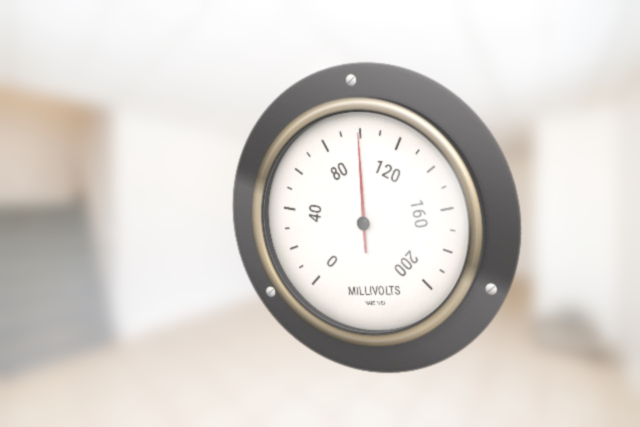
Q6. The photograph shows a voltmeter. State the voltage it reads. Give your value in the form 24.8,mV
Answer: 100,mV
